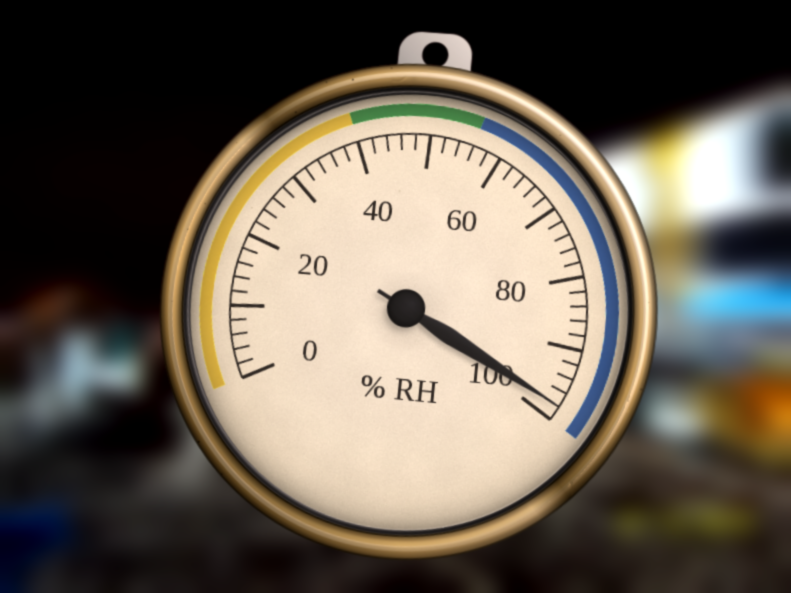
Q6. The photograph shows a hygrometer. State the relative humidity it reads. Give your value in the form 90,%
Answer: 98,%
